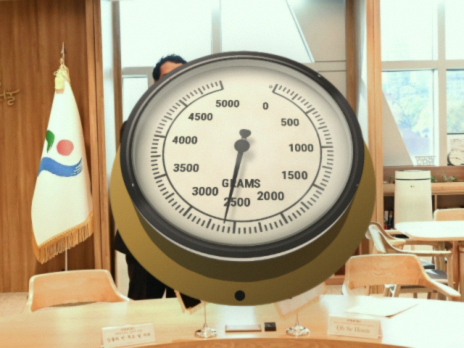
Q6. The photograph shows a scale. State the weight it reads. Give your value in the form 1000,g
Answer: 2600,g
